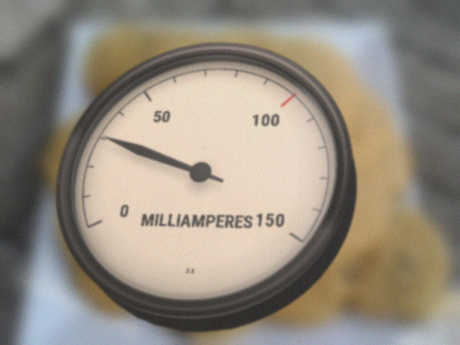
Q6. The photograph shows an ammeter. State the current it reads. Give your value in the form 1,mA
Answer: 30,mA
